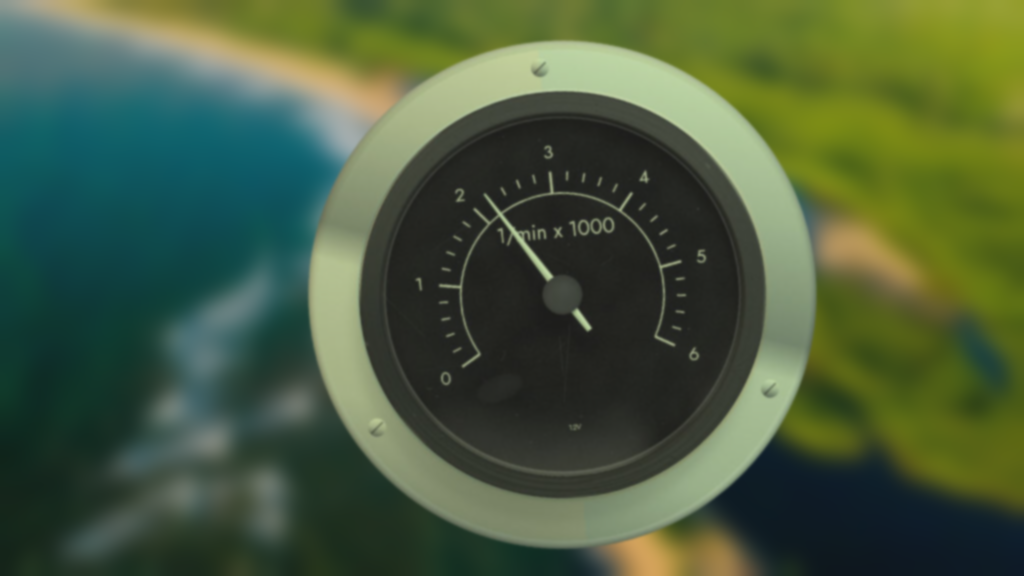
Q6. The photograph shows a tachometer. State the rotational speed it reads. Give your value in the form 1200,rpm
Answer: 2200,rpm
